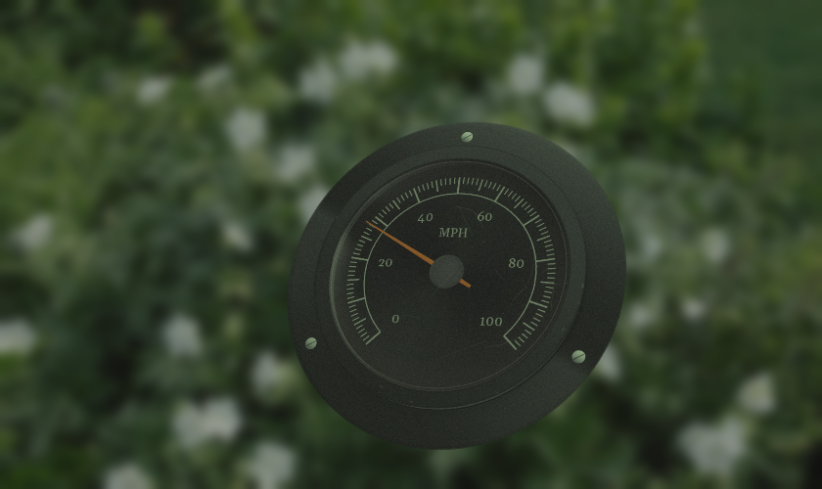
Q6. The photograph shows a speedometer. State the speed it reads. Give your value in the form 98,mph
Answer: 28,mph
